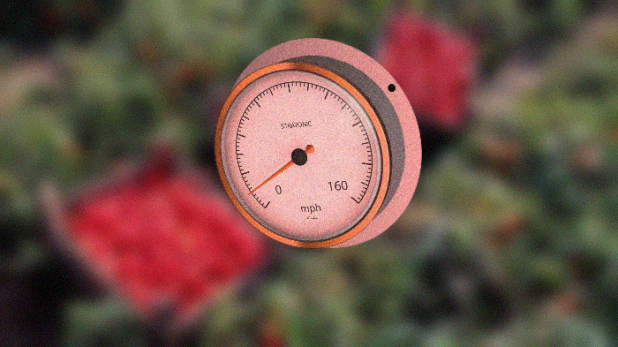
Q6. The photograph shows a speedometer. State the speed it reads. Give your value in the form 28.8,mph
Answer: 10,mph
